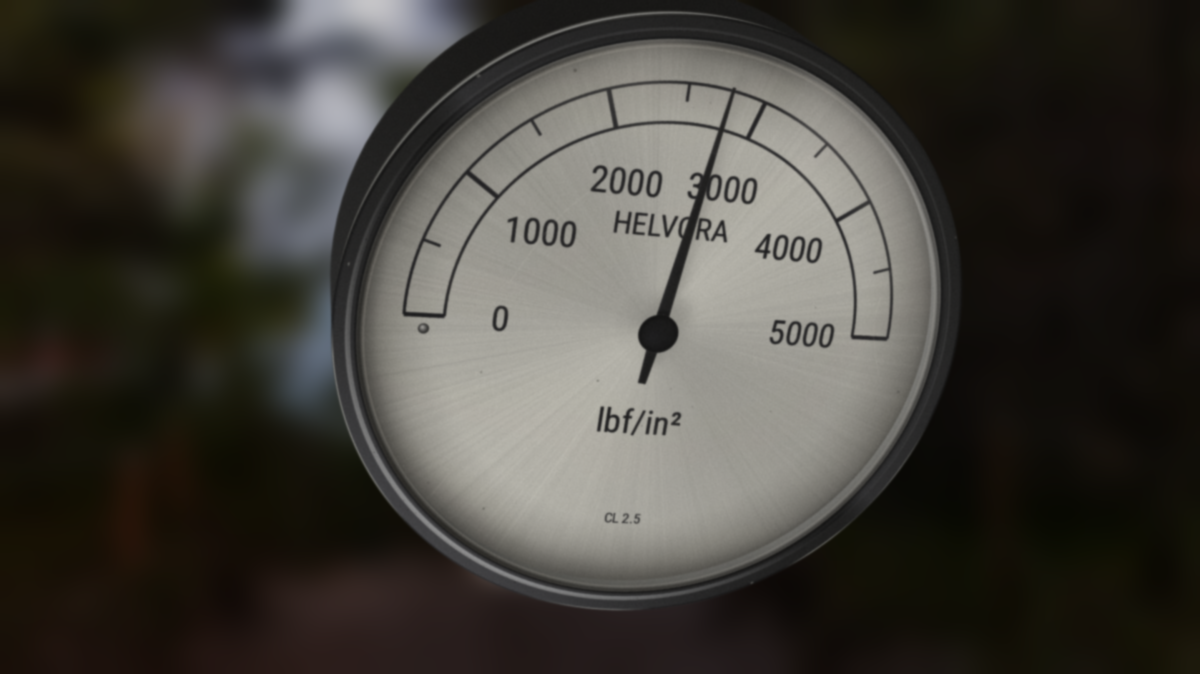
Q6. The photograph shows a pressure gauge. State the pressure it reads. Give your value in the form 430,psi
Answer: 2750,psi
